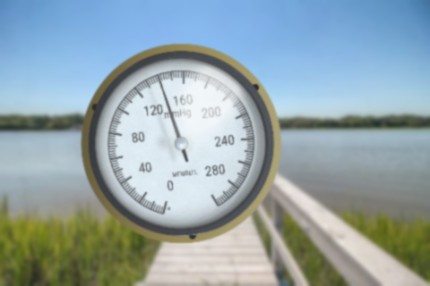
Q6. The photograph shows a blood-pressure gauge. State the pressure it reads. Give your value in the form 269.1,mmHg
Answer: 140,mmHg
